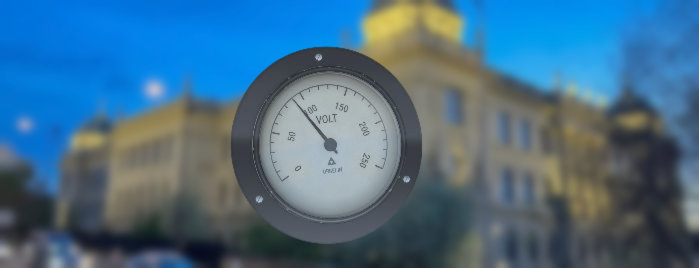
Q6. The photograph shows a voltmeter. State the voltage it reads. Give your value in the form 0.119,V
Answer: 90,V
